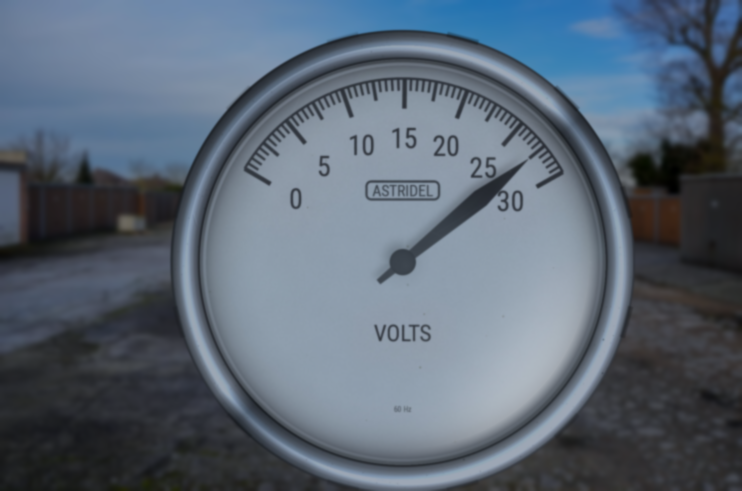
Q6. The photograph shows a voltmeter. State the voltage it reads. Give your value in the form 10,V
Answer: 27.5,V
